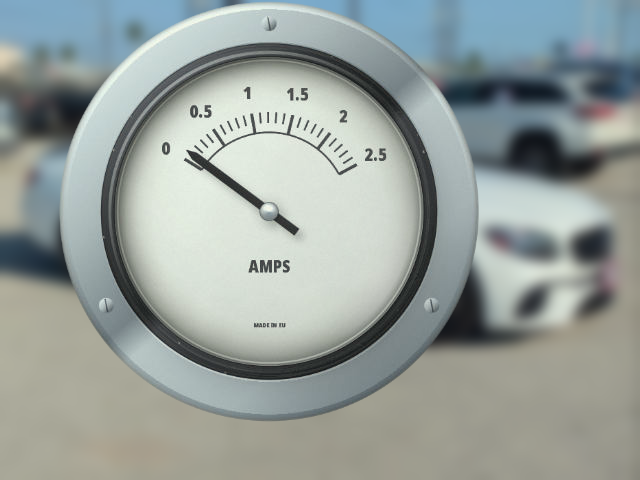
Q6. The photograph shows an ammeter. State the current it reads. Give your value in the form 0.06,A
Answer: 0.1,A
